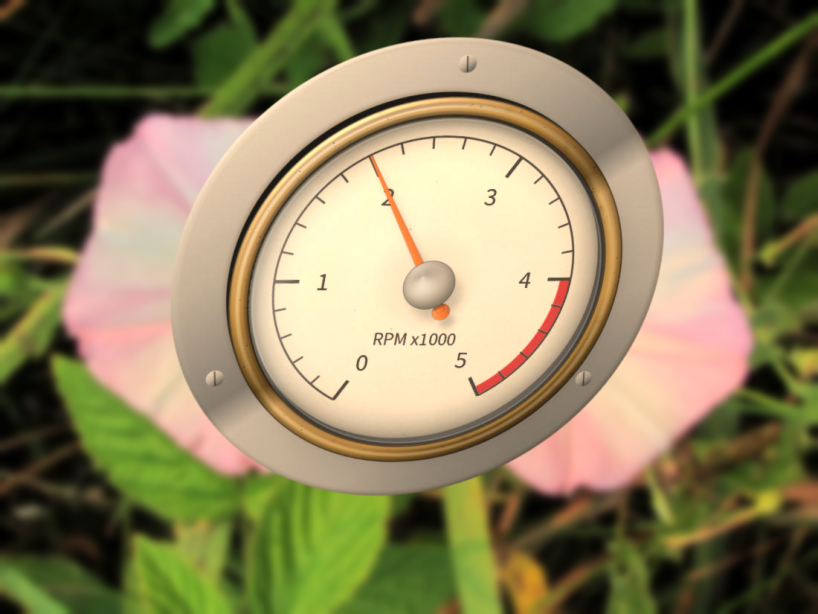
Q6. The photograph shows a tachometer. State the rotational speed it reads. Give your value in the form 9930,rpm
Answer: 2000,rpm
